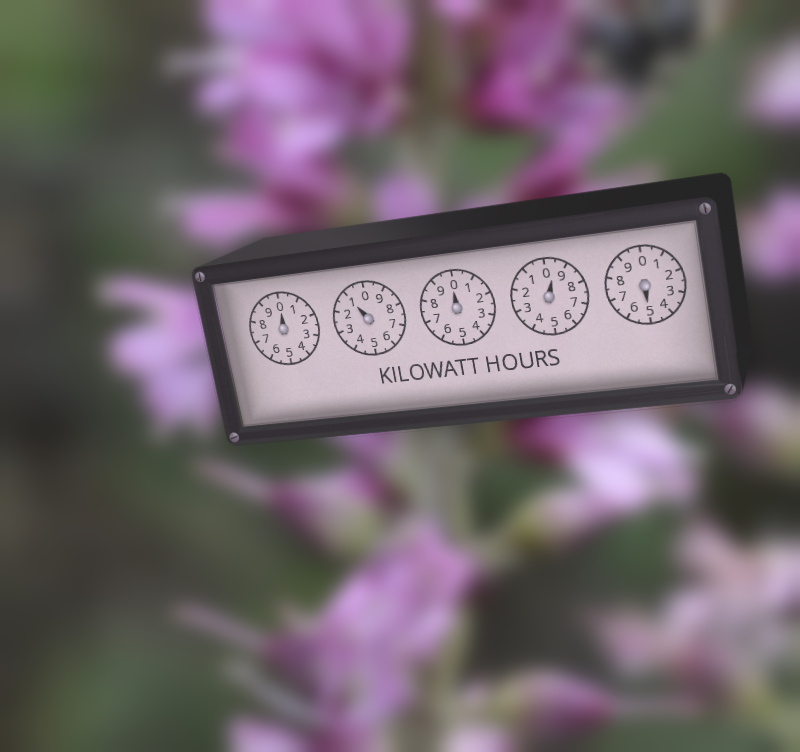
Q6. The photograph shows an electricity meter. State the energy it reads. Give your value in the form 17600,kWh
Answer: 995,kWh
